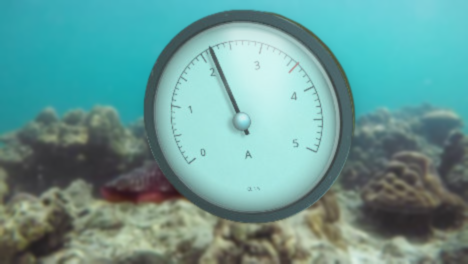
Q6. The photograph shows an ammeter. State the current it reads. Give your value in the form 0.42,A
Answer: 2.2,A
